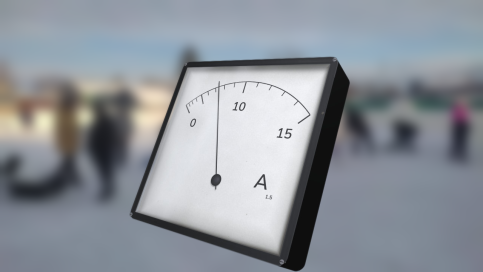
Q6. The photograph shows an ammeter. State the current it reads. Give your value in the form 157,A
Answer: 7.5,A
